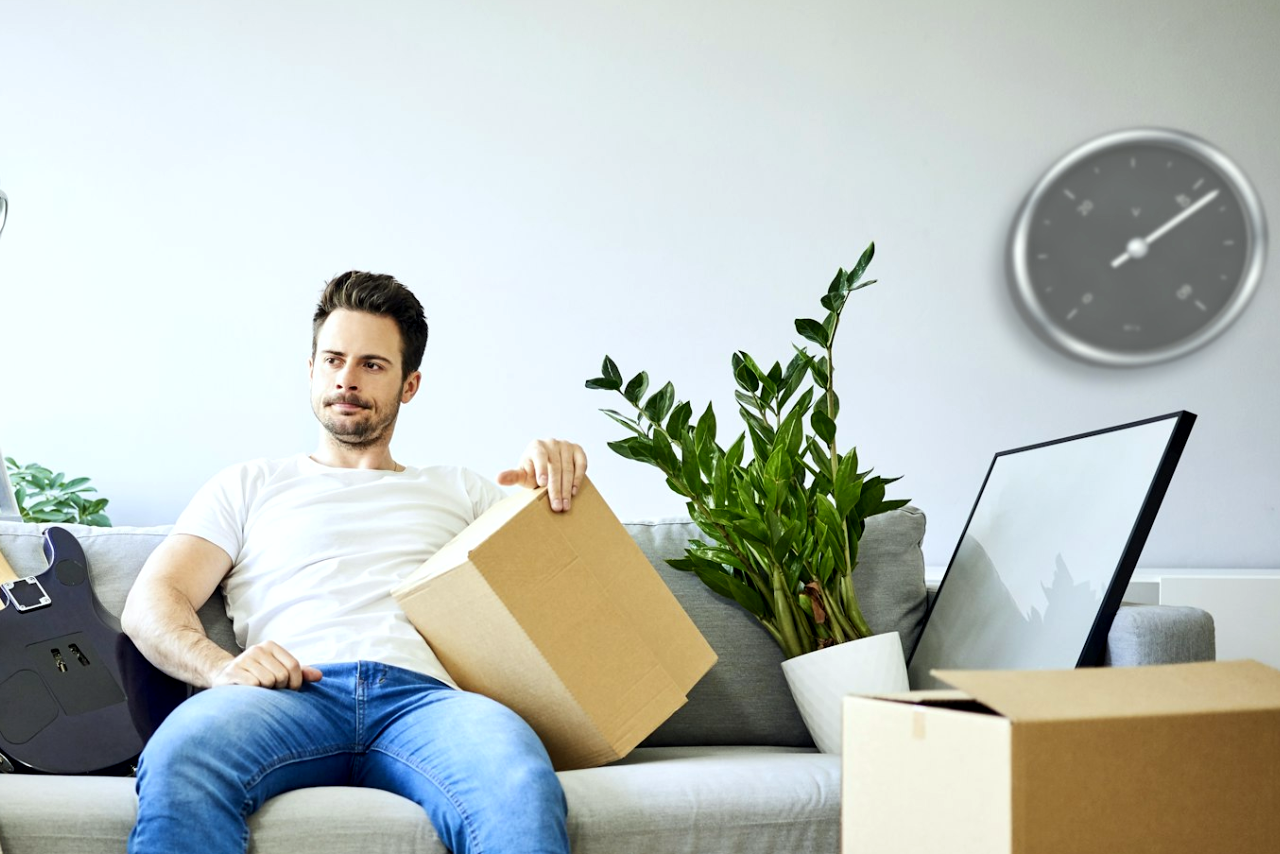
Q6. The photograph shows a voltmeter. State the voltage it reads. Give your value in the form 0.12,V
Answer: 42.5,V
